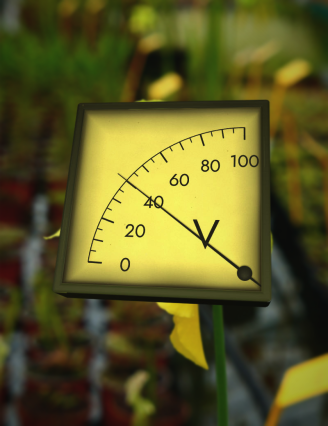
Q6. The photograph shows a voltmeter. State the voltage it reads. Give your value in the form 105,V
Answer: 40,V
